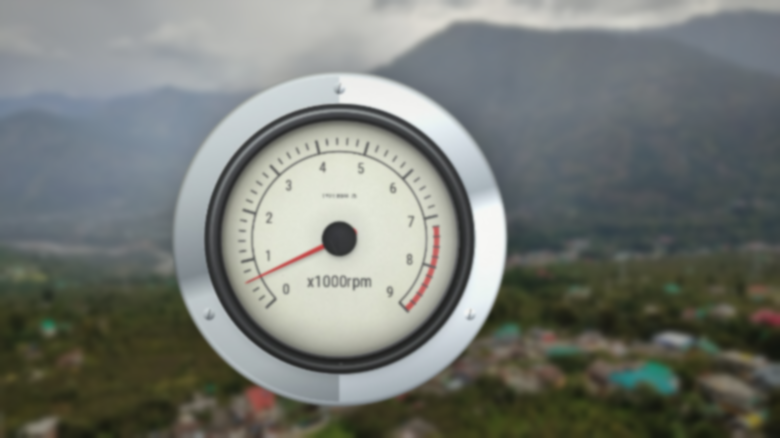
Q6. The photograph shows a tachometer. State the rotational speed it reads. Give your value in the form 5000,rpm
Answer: 600,rpm
